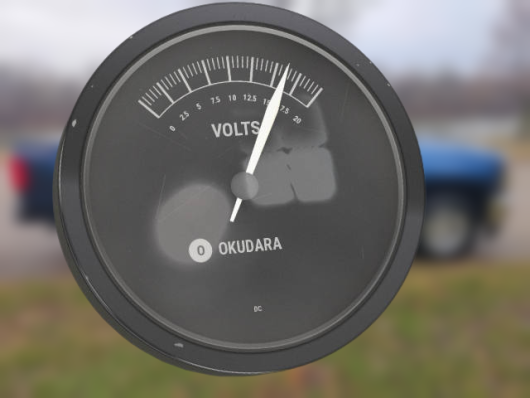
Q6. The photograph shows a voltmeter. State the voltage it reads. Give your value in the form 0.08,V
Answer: 16,V
